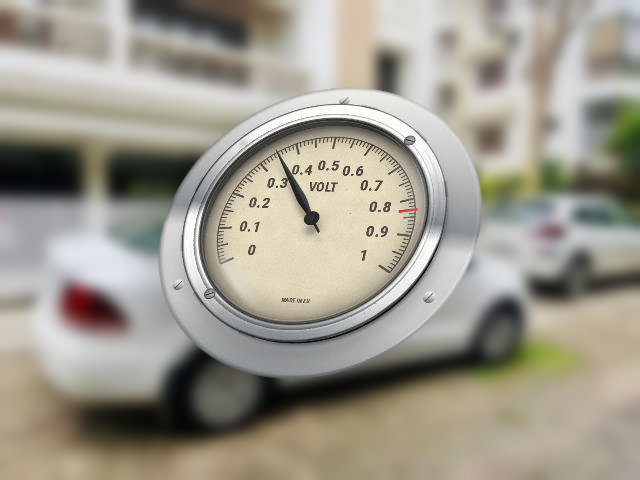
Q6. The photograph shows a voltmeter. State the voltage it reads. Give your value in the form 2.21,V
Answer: 0.35,V
